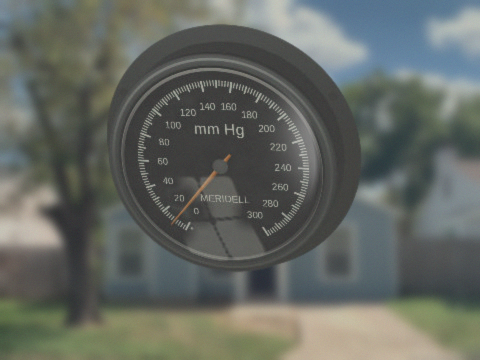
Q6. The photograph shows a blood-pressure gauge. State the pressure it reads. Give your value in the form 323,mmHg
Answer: 10,mmHg
